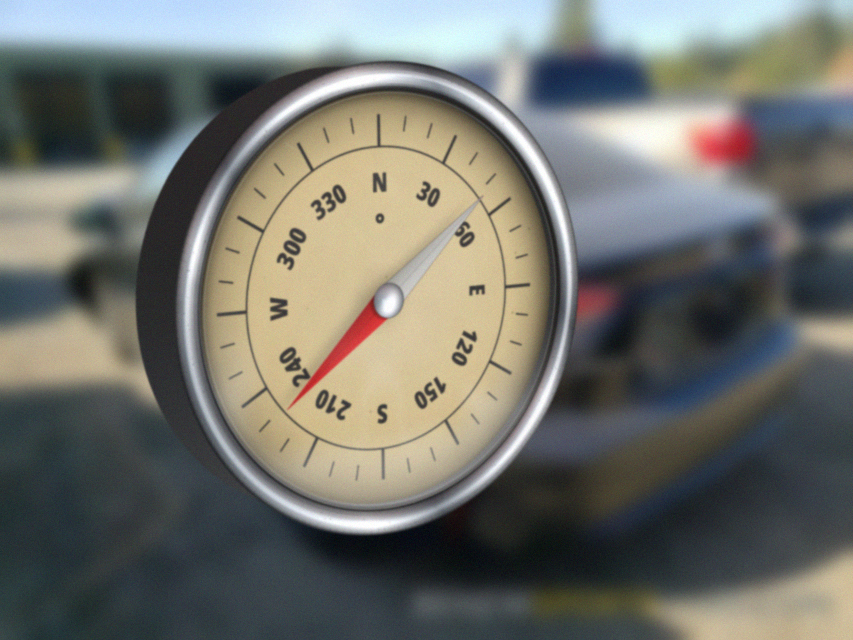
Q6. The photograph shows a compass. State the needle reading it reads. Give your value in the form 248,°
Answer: 230,°
